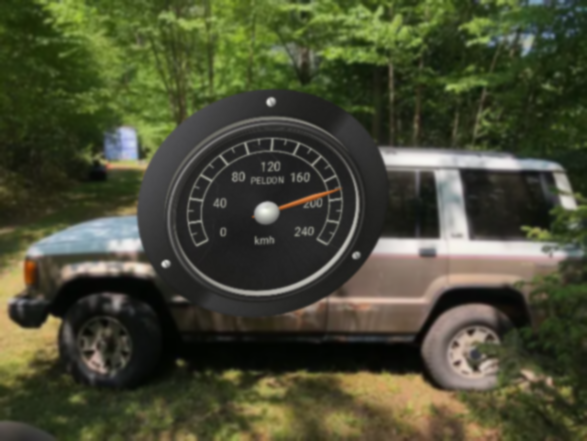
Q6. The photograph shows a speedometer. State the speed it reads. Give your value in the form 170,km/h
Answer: 190,km/h
